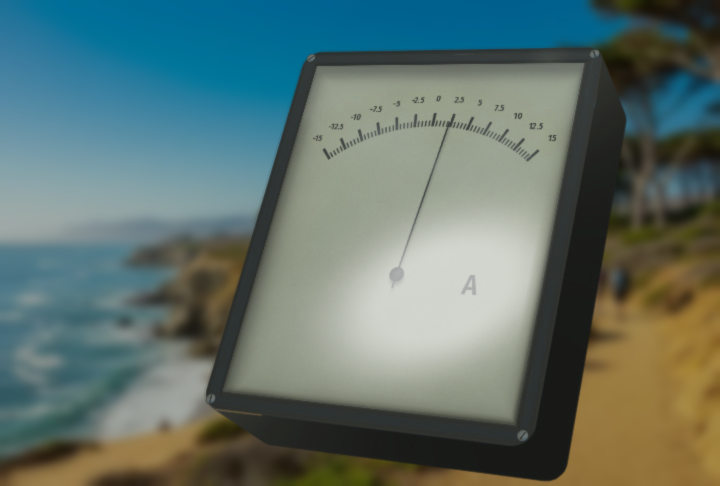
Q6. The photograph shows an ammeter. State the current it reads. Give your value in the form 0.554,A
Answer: 2.5,A
